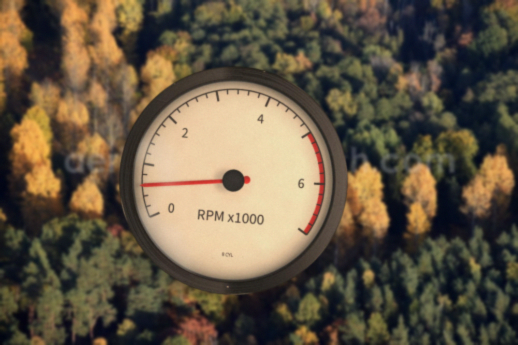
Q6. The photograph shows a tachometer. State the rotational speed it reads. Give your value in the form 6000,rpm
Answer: 600,rpm
